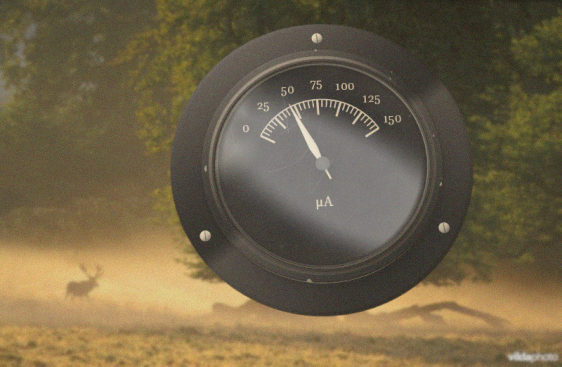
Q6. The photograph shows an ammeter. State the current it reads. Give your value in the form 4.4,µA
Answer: 45,µA
